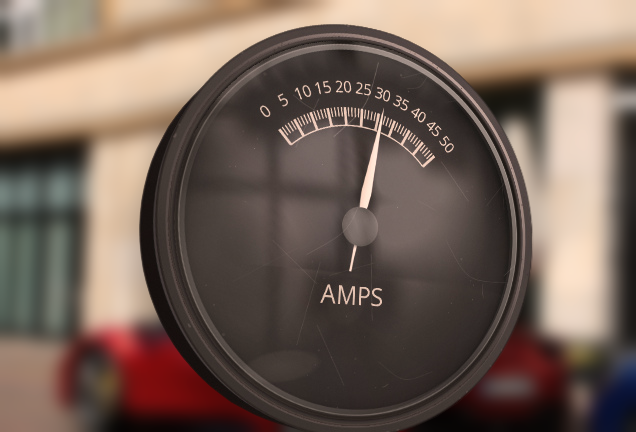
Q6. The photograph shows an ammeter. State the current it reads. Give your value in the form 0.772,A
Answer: 30,A
